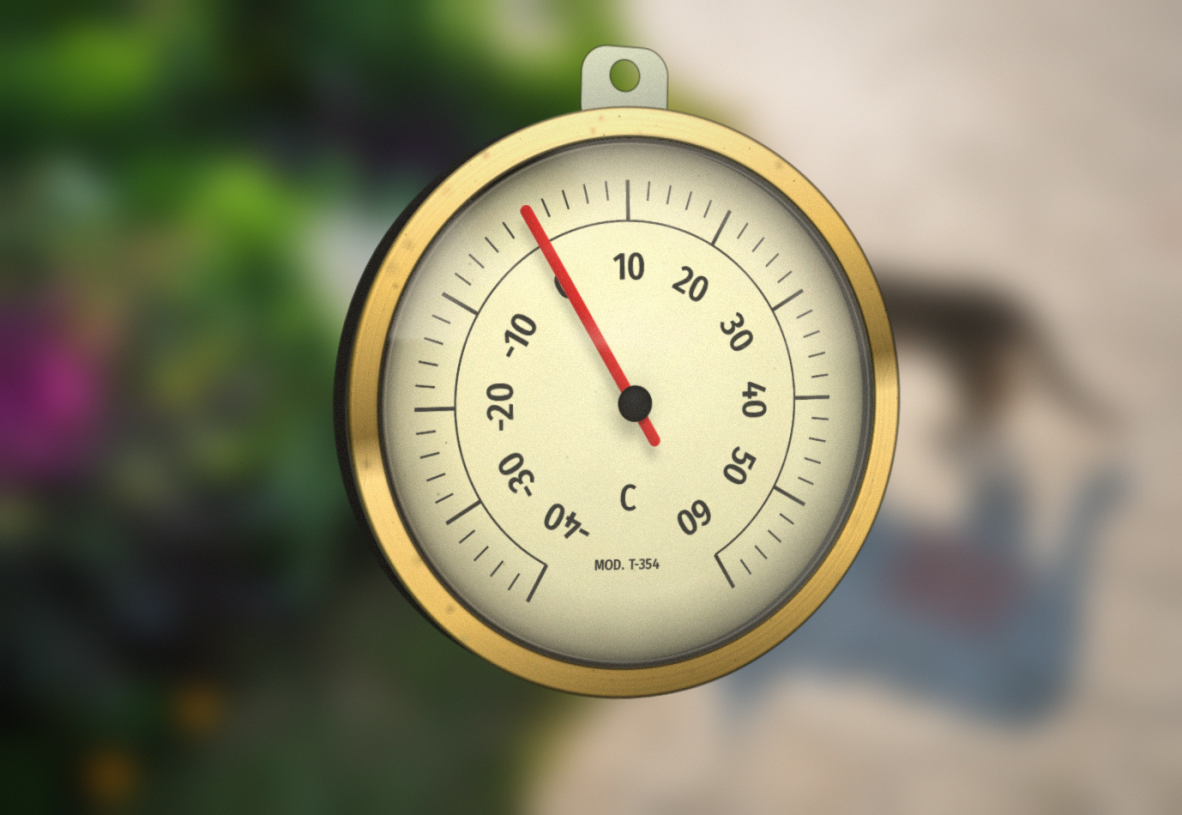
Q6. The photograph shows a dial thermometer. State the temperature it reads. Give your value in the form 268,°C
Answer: 0,°C
